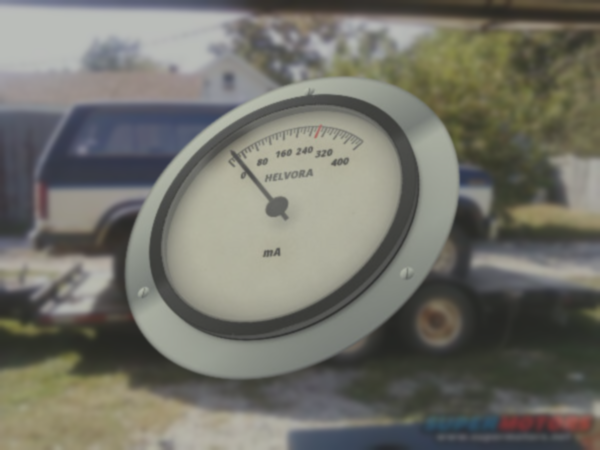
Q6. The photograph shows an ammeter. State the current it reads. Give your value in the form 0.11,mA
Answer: 20,mA
